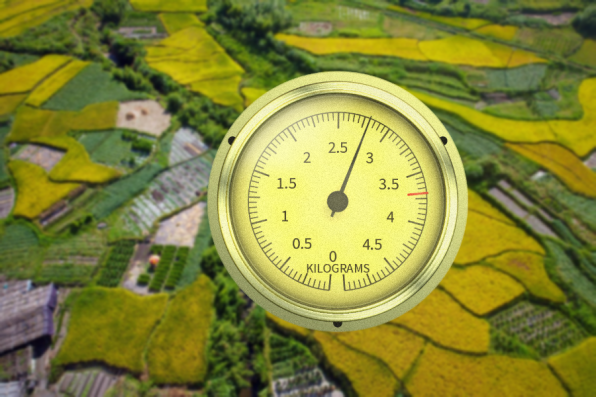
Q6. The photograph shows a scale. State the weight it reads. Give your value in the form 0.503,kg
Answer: 2.8,kg
